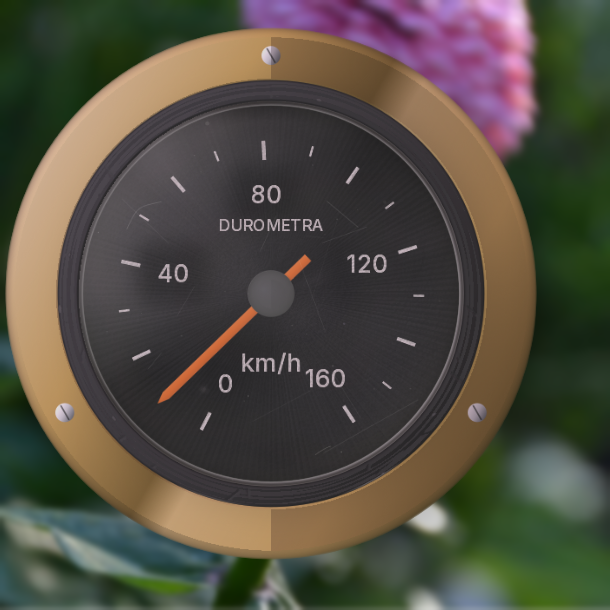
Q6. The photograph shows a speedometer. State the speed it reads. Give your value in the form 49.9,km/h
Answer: 10,km/h
